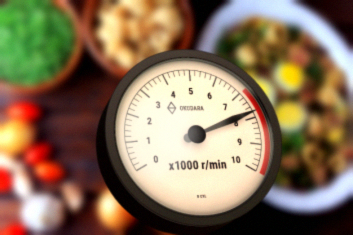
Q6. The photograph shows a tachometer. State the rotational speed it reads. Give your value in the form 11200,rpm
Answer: 7800,rpm
